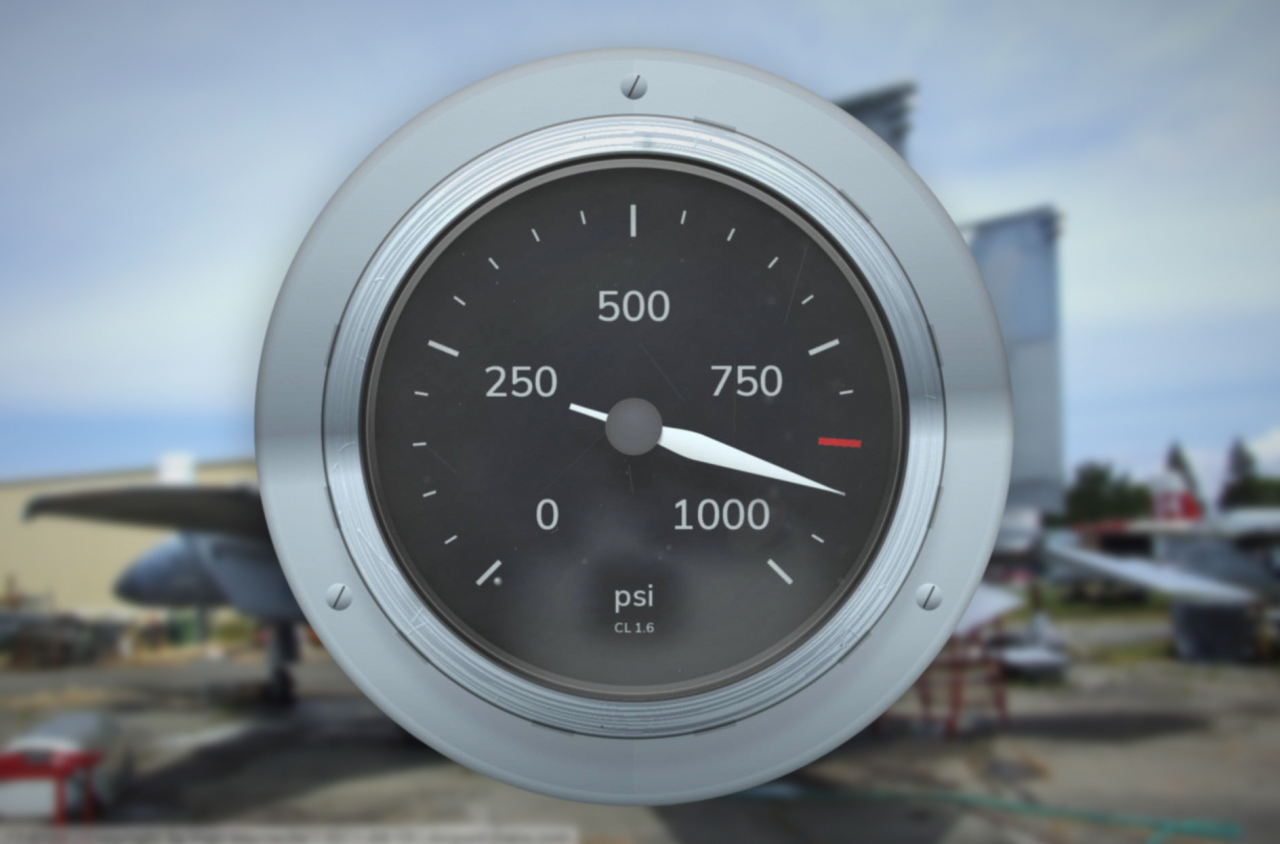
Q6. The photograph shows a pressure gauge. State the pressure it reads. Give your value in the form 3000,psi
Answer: 900,psi
